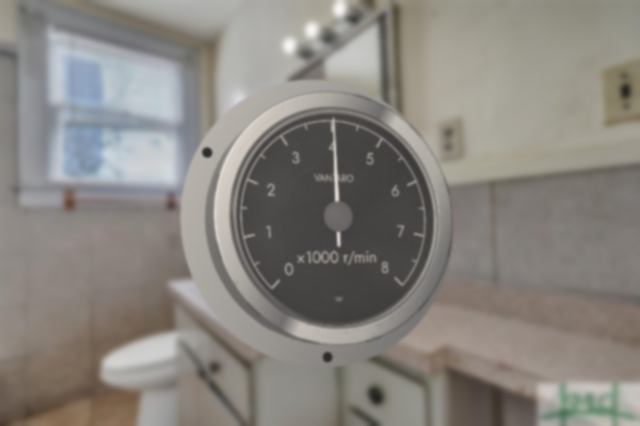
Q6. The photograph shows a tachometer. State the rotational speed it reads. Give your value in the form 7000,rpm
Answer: 4000,rpm
